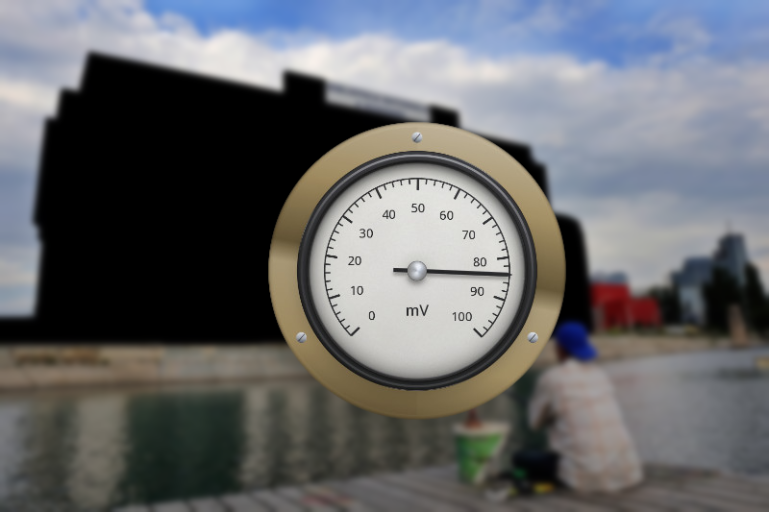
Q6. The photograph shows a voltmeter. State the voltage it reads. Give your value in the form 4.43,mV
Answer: 84,mV
